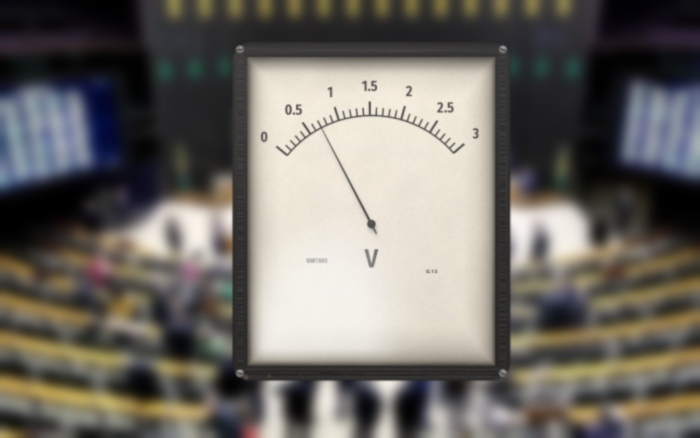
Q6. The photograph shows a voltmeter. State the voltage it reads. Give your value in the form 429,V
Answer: 0.7,V
